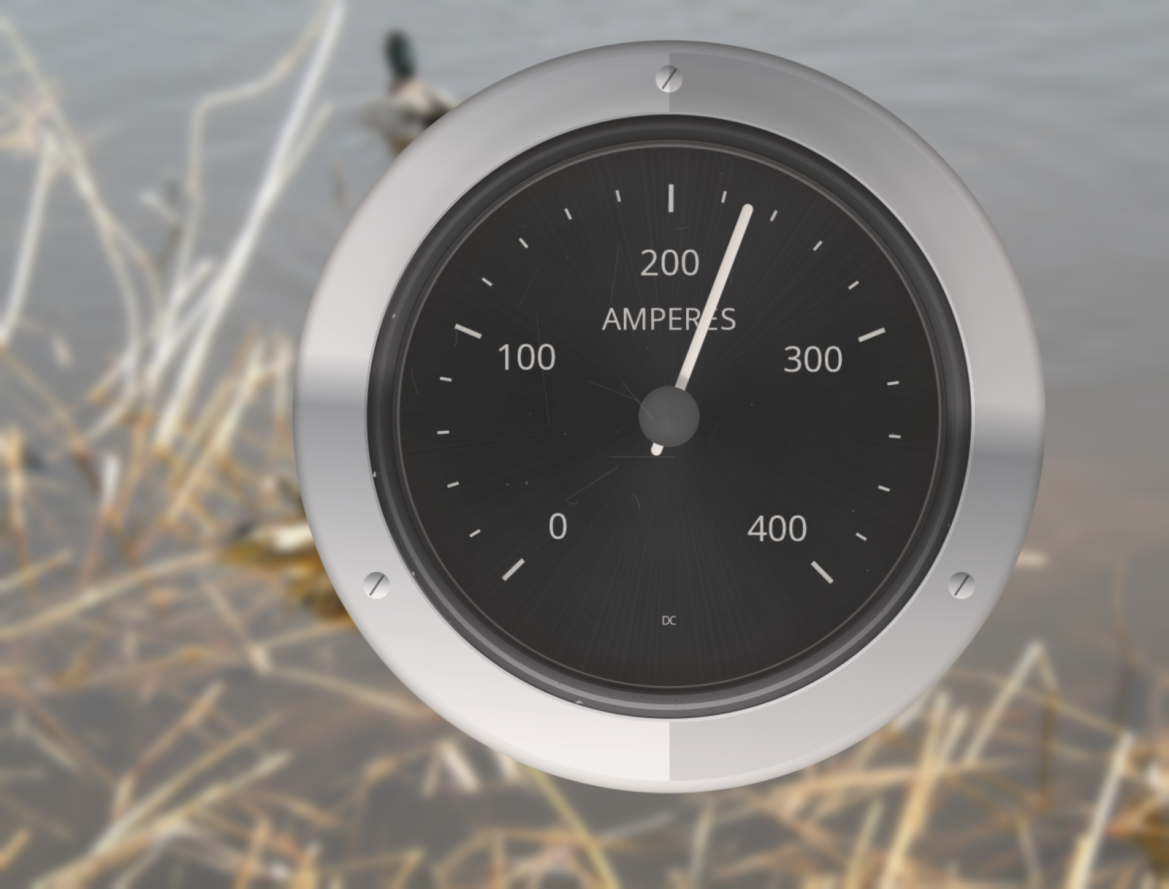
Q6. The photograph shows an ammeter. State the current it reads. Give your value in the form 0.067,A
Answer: 230,A
